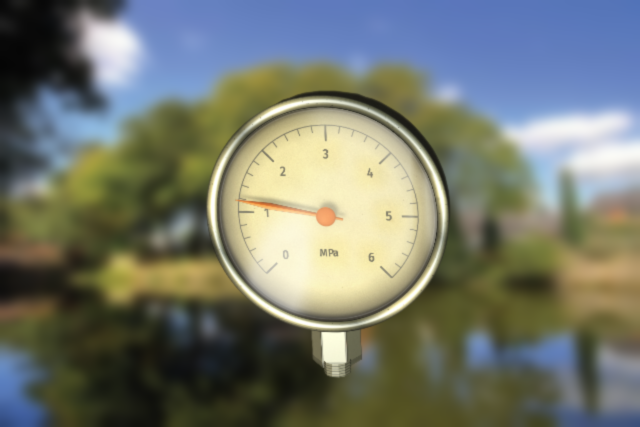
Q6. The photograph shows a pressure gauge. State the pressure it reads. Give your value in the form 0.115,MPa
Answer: 1.2,MPa
